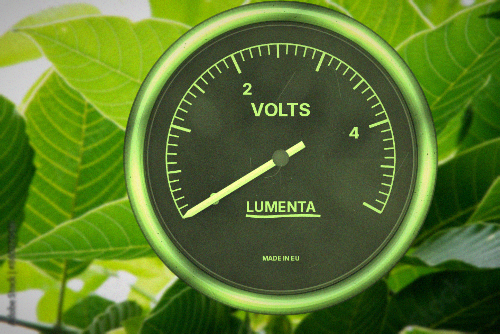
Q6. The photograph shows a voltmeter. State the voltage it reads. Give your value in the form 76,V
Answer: 0,V
